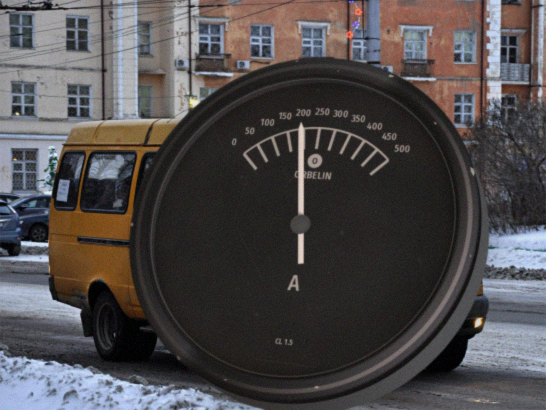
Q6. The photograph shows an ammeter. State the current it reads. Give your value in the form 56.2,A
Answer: 200,A
